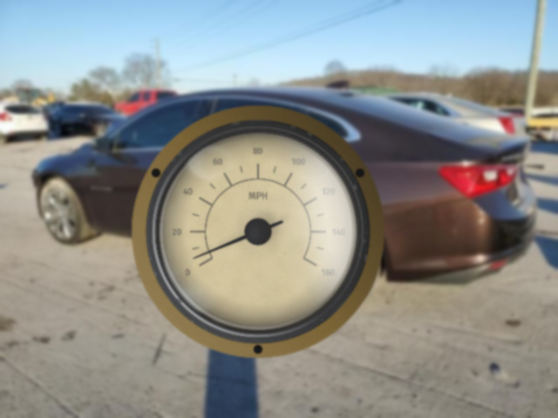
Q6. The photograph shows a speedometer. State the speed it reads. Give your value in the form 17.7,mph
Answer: 5,mph
